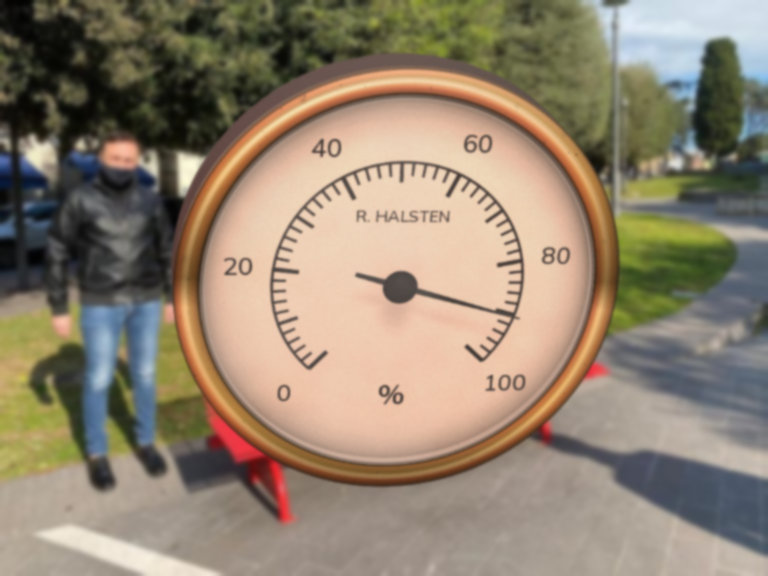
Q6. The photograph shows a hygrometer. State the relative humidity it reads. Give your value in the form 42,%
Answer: 90,%
